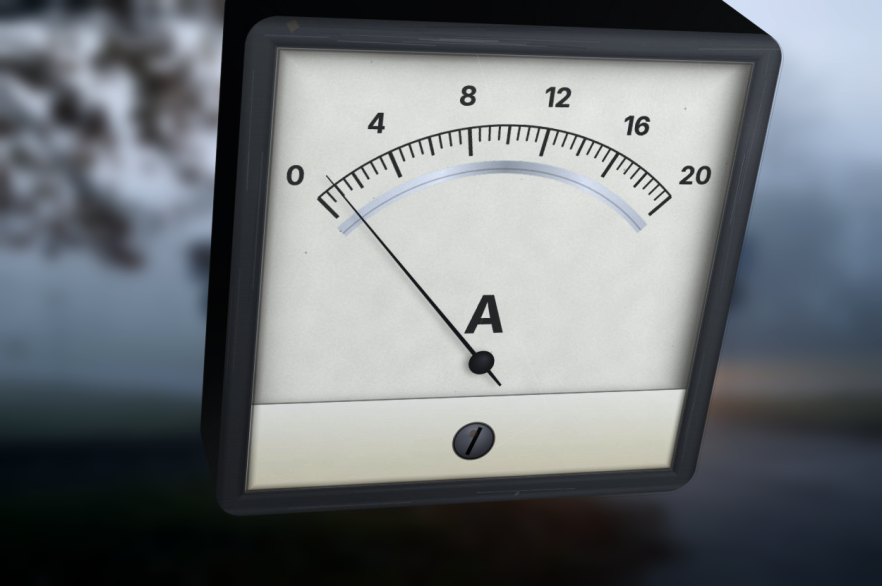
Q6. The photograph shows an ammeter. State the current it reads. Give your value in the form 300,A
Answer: 1,A
